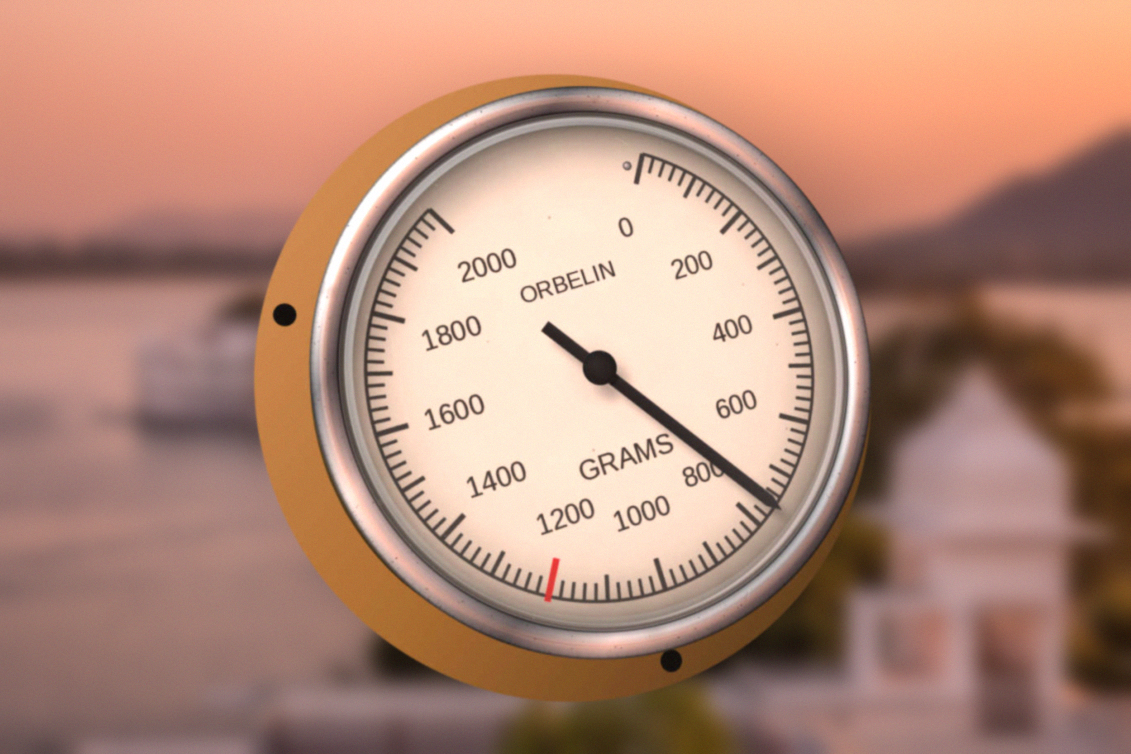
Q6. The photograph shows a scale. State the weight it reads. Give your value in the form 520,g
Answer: 760,g
